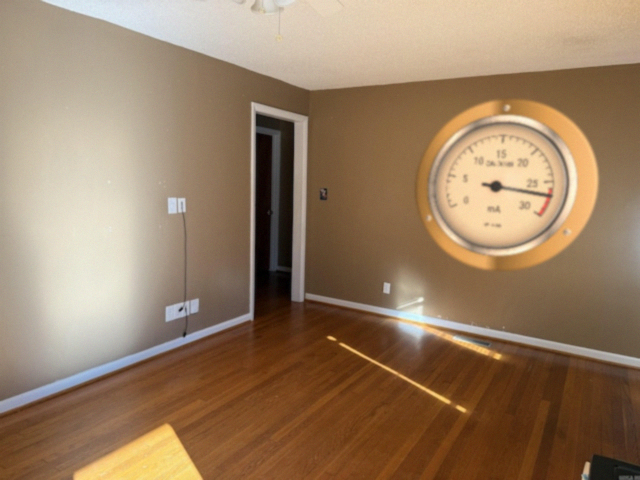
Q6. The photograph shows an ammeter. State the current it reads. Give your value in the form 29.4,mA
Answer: 27,mA
